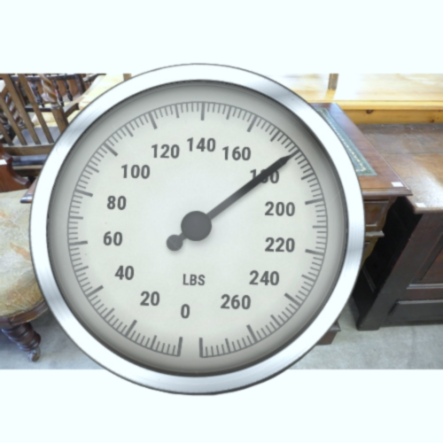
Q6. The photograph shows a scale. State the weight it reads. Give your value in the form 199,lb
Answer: 180,lb
